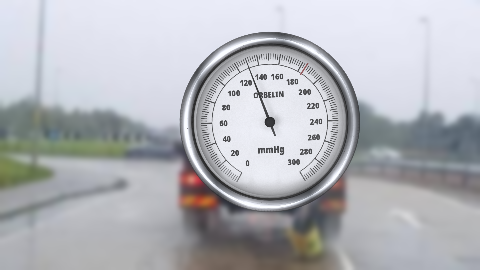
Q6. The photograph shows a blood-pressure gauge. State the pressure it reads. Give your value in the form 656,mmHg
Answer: 130,mmHg
